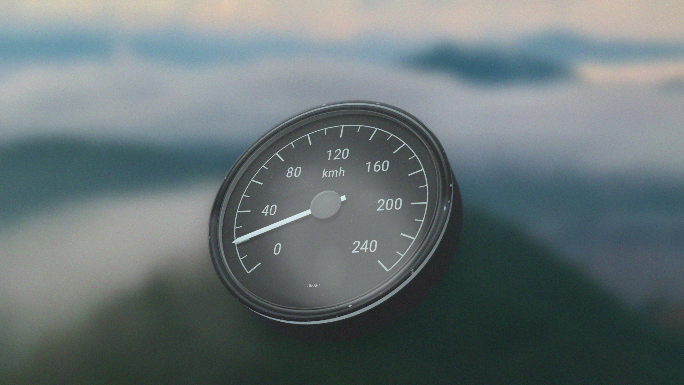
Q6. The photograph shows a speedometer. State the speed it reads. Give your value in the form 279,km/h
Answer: 20,km/h
